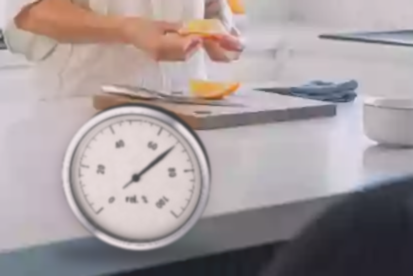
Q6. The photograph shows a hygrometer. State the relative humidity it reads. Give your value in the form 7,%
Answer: 68,%
